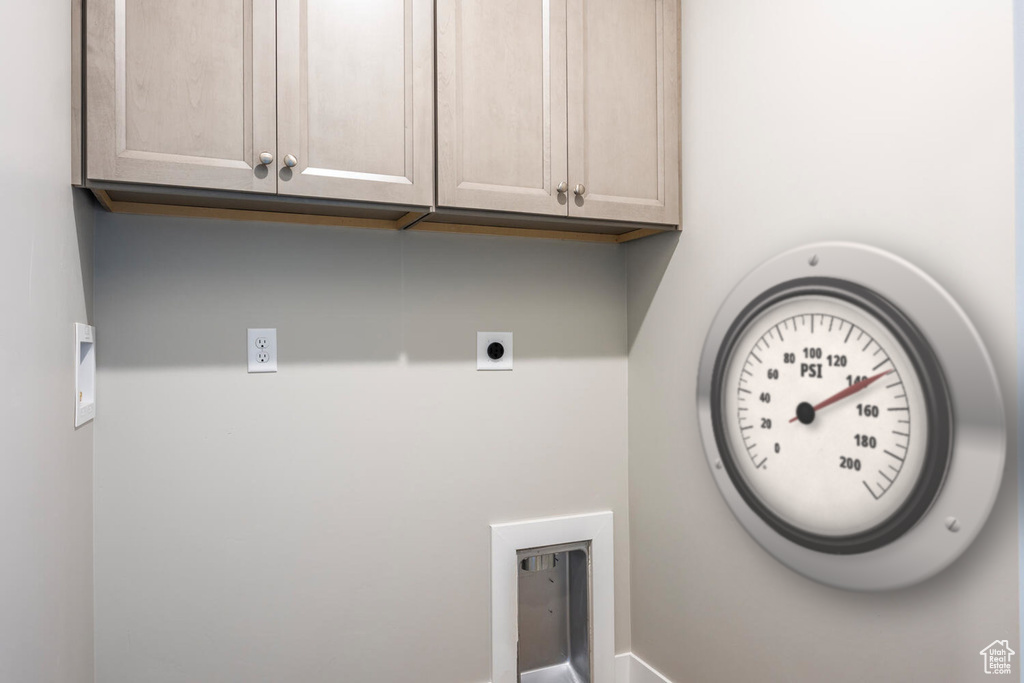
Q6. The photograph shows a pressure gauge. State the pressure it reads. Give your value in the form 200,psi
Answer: 145,psi
